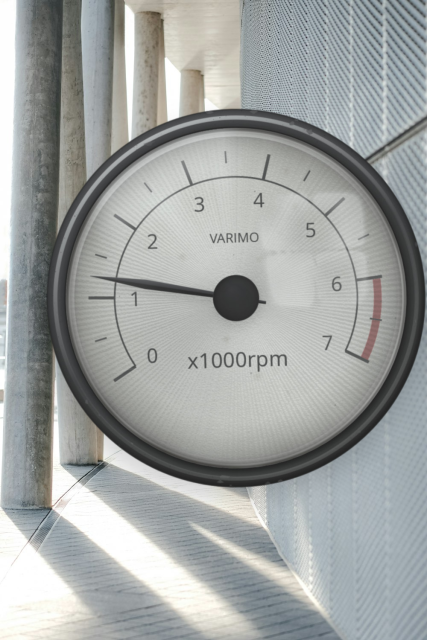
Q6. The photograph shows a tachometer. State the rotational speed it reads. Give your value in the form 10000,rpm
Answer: 1250,rpm
